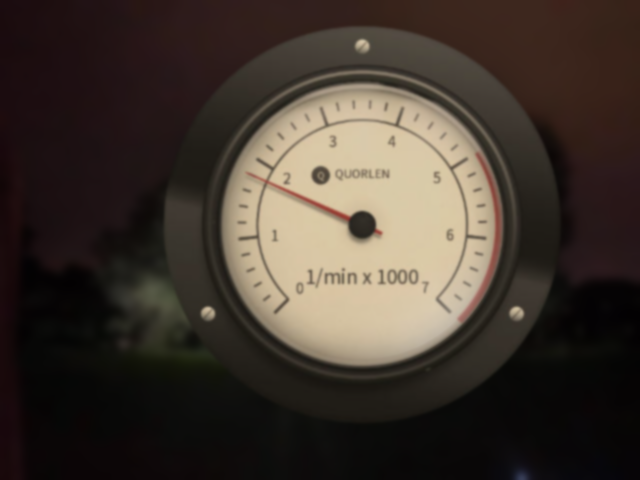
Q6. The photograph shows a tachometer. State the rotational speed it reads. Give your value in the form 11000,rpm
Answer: 1800,rpm
